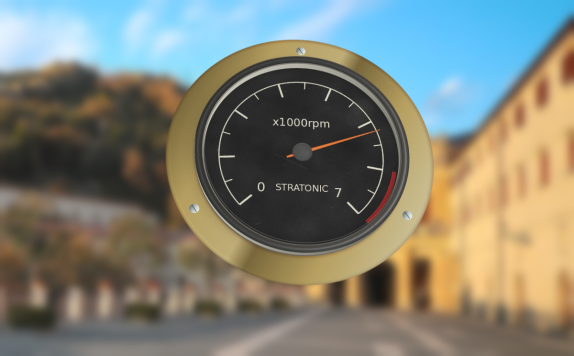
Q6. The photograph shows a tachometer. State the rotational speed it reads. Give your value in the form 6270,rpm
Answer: 5250,rpm
